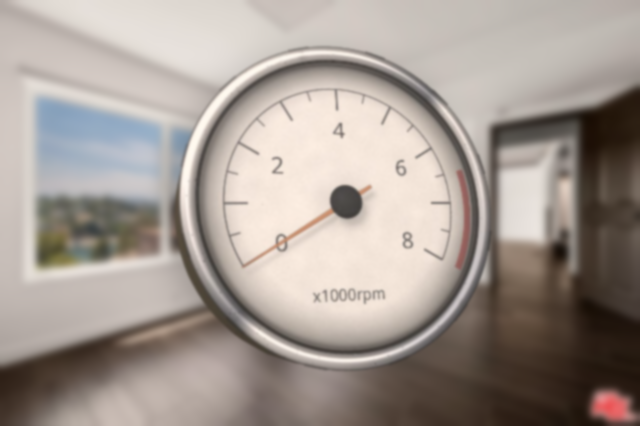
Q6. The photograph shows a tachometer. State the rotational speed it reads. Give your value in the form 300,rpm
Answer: 0,rpm
